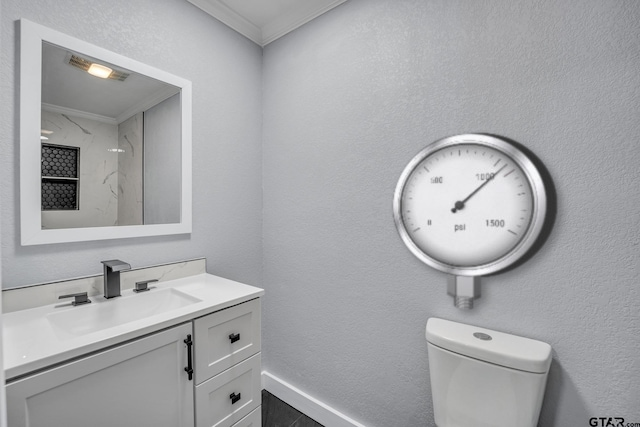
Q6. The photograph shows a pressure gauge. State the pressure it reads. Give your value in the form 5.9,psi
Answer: 1050,psi
